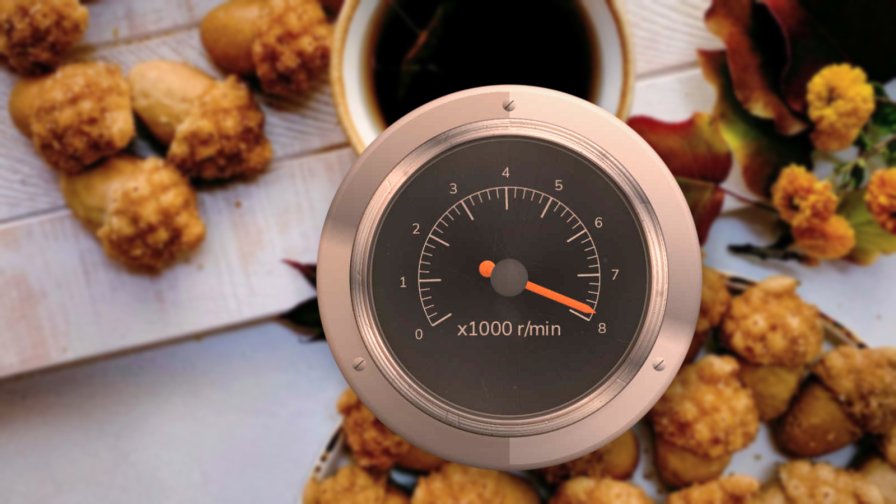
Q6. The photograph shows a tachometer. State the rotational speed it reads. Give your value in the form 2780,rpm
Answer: 7800,rpm
